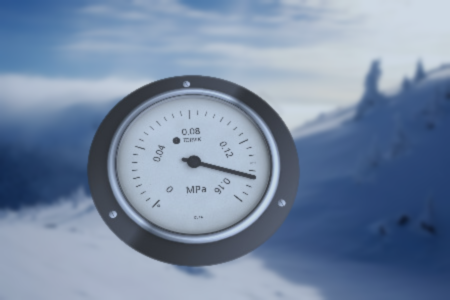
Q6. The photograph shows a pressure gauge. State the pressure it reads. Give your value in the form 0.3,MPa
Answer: 0.145,MPa
